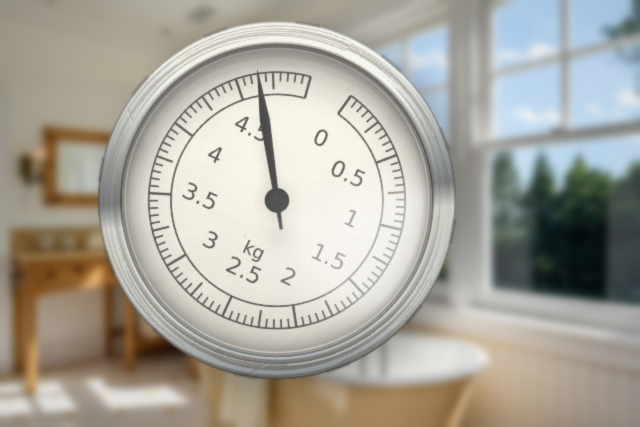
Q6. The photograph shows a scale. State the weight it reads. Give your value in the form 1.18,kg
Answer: 4.65,kg
